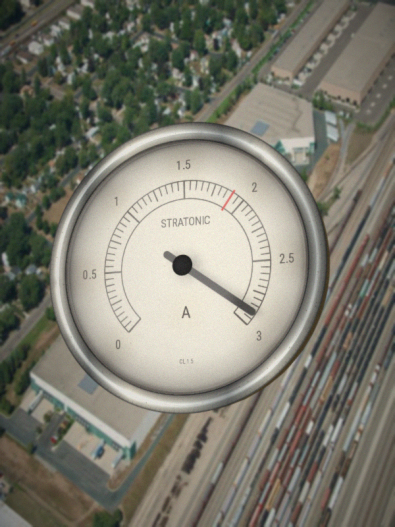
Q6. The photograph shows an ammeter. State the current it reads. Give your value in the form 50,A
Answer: 2.9,A
